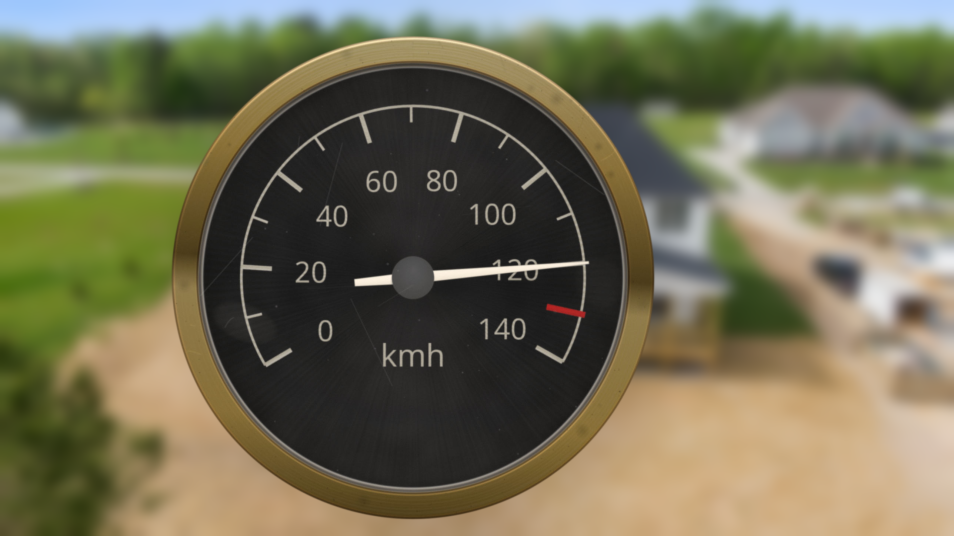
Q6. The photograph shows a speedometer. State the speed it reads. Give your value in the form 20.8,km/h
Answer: 120,km/h
